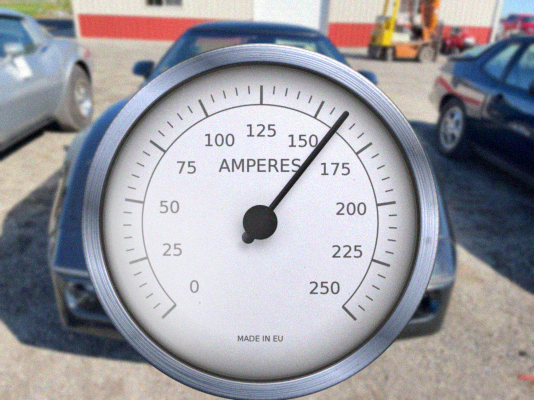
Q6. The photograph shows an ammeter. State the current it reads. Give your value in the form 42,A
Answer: 160,A
